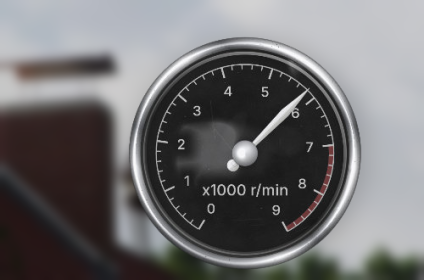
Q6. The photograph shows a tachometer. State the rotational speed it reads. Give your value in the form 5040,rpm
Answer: 5800,rpm
